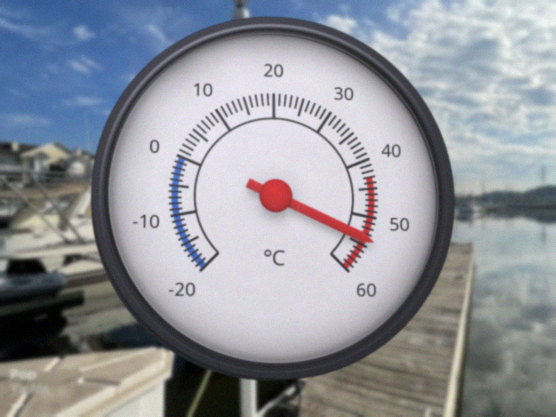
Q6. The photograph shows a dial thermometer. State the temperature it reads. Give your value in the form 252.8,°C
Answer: 54,°C
